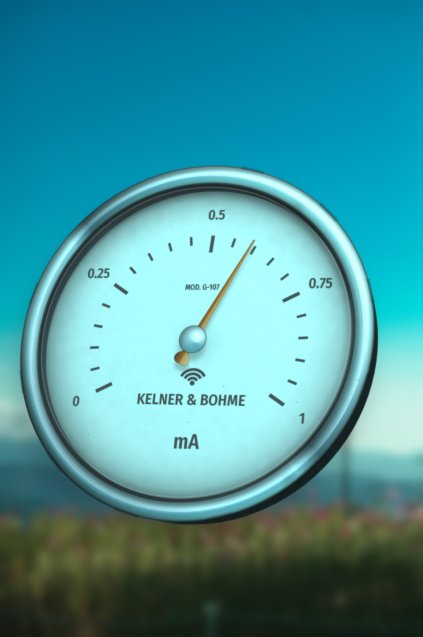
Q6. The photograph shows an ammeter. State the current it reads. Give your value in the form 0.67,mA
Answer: 0.6,mA
